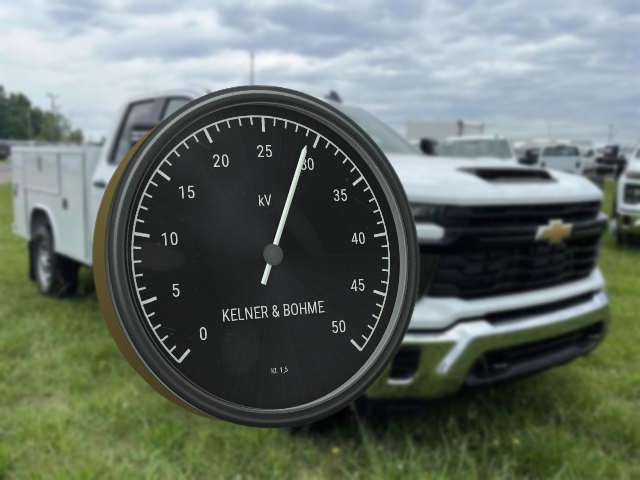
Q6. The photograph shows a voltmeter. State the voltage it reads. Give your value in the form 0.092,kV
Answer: 29,kV
